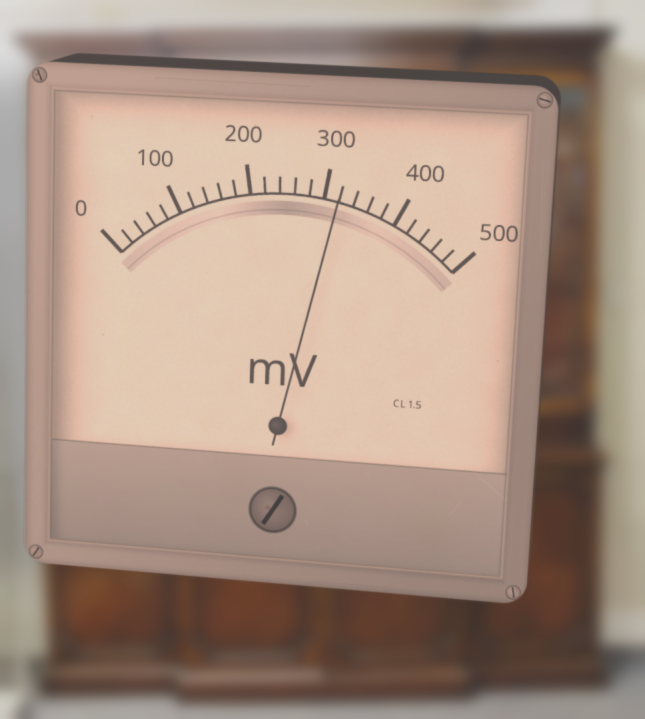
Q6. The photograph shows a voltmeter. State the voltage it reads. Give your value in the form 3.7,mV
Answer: 320,mV
